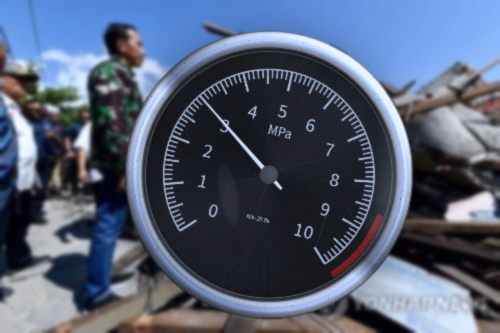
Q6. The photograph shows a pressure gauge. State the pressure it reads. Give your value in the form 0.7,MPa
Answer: 3,MPa
